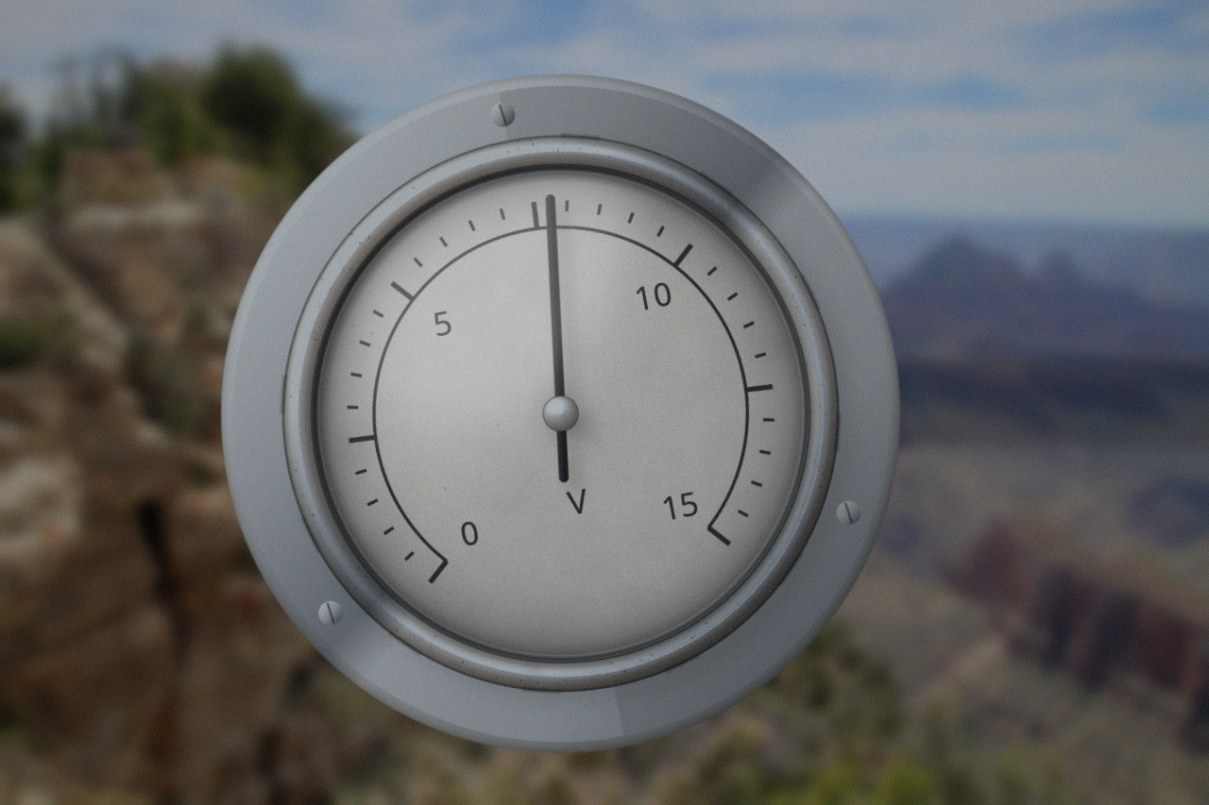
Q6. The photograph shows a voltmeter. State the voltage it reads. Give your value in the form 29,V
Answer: 7.75,V
